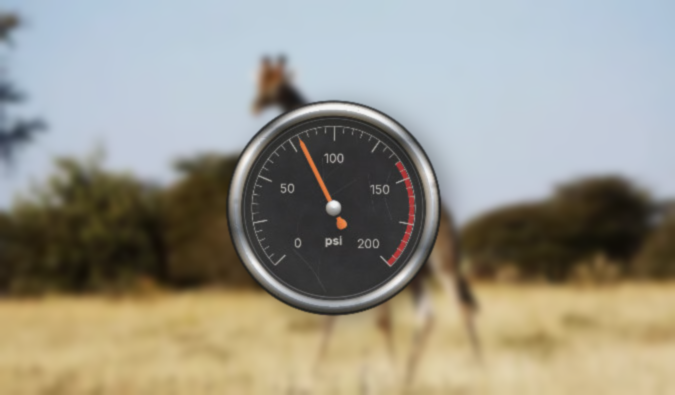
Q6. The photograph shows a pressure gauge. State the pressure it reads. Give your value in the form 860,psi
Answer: 80,psi
